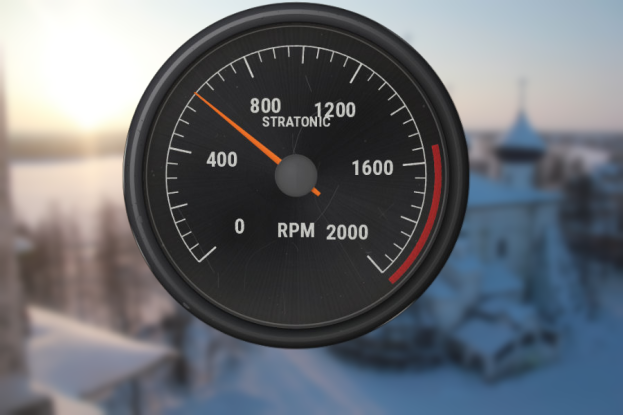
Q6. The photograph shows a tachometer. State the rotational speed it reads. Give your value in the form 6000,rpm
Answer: 600,rpm
